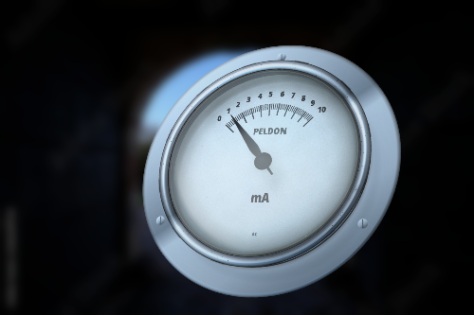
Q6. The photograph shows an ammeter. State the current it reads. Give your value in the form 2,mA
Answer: 1,mA
